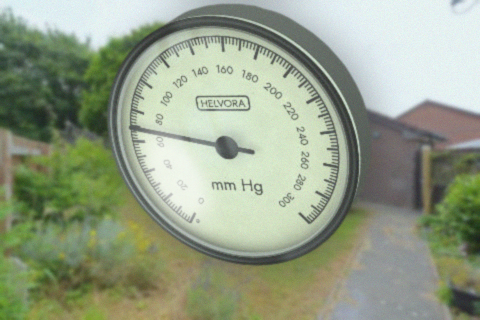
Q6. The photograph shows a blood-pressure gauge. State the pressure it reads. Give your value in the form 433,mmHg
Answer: 70,mmHg
